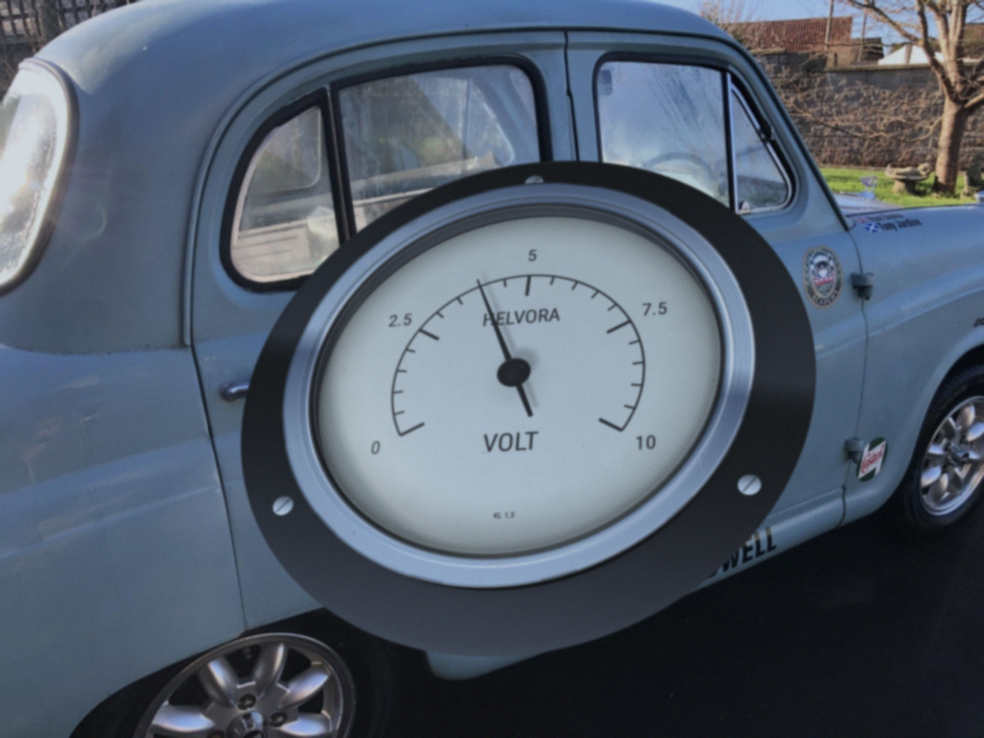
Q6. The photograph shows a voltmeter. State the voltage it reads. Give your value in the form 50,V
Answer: 4,V
